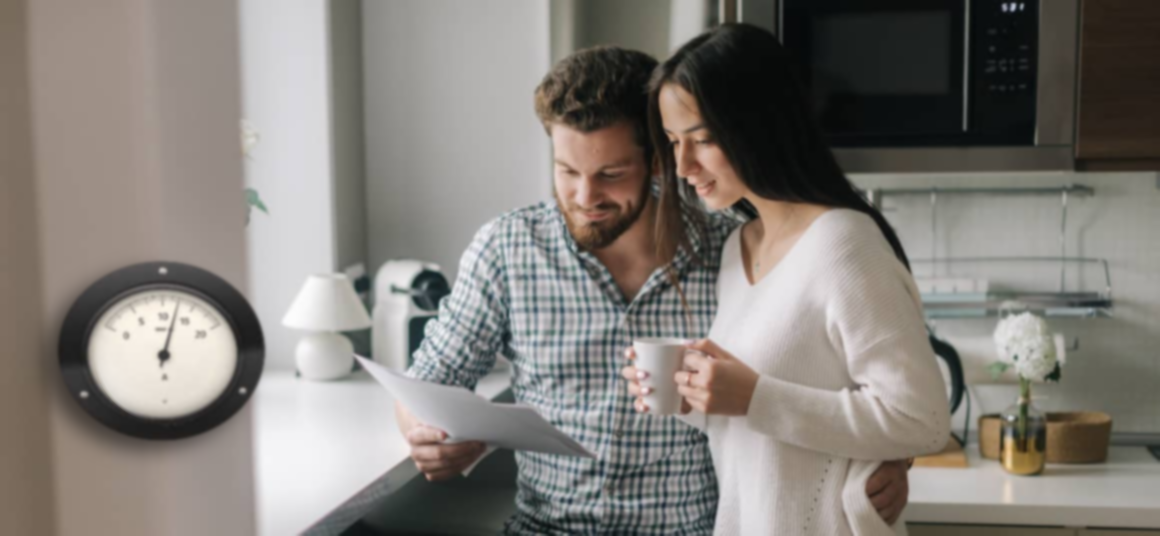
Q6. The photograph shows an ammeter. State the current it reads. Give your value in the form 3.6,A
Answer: 12.5,A
